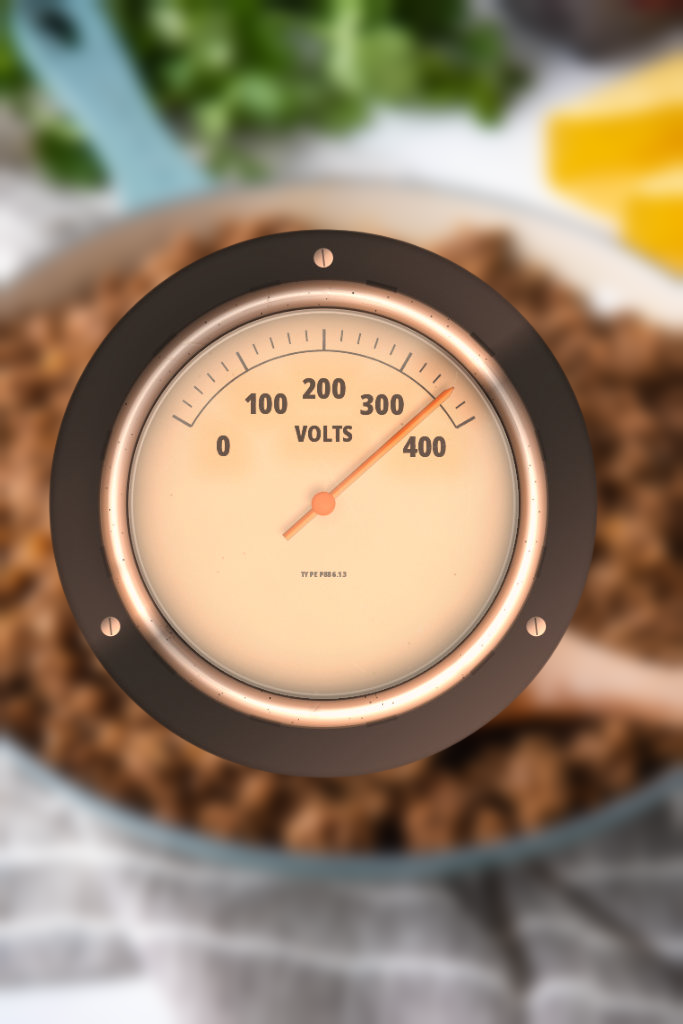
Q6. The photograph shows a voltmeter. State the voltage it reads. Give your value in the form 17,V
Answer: 360,V
